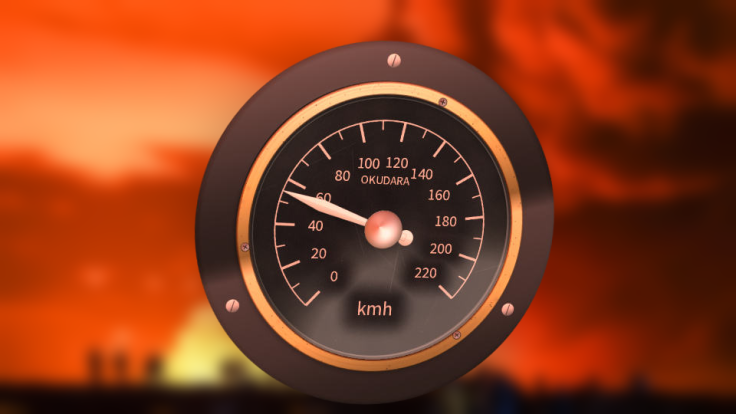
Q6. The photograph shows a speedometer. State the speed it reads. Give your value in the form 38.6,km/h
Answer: 55,km/h
